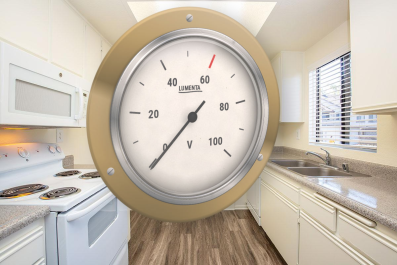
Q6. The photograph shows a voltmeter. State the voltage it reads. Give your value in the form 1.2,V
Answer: 0,V
